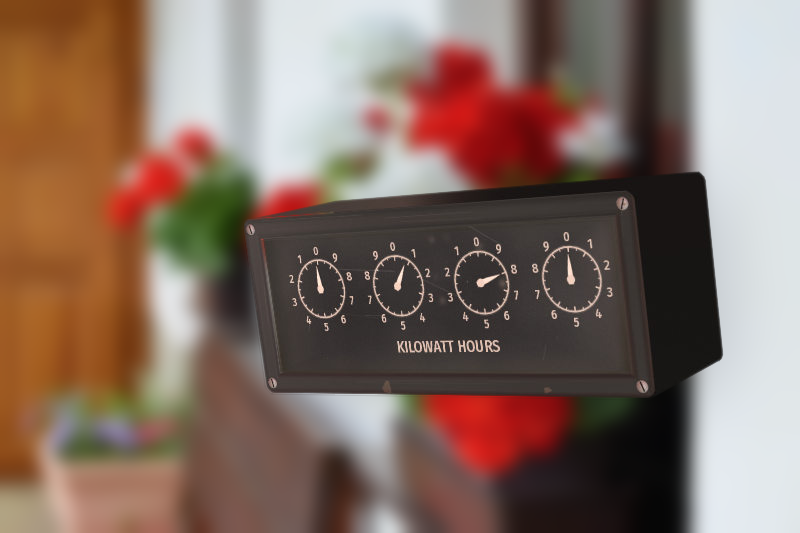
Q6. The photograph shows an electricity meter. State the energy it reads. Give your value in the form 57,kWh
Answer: 80,kWh
